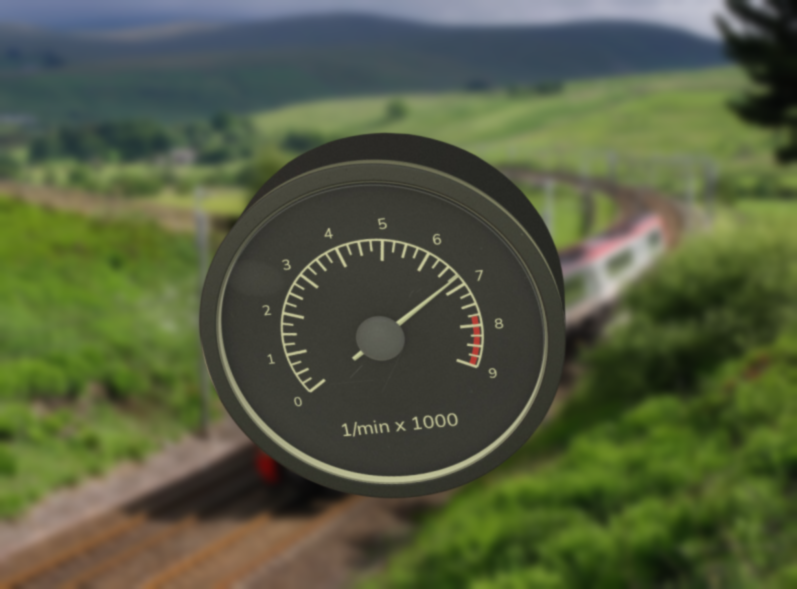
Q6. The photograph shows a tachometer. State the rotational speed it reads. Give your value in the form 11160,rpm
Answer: 6750,rpm
